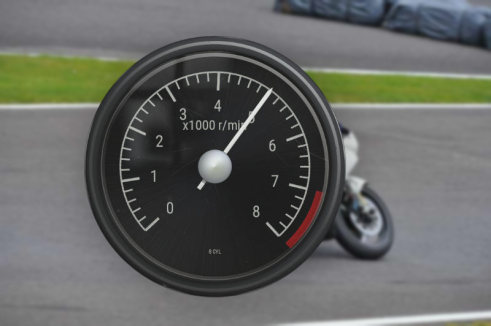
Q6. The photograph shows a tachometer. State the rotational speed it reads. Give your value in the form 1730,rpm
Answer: 5000,rpm
